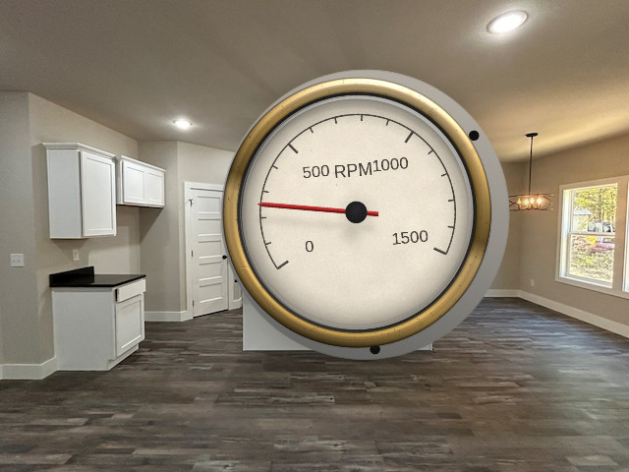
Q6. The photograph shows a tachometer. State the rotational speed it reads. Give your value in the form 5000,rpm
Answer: 250,rpm
